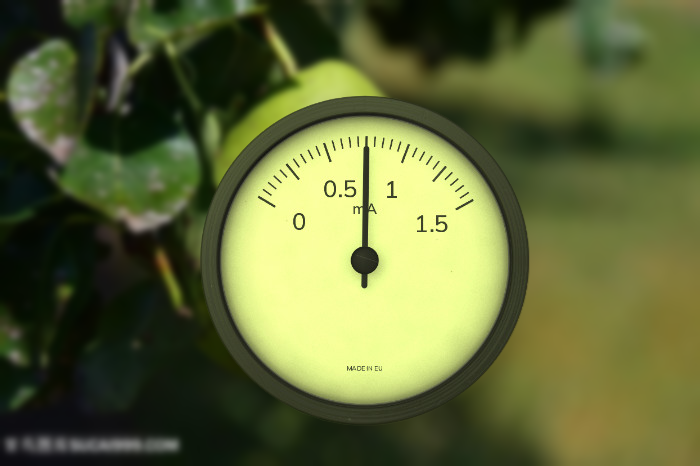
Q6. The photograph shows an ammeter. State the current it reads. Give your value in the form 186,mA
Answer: 0.75,mA
